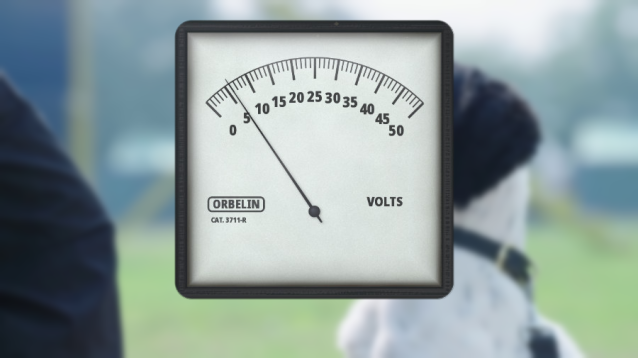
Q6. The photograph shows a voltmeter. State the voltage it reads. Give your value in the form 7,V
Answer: 6,V
